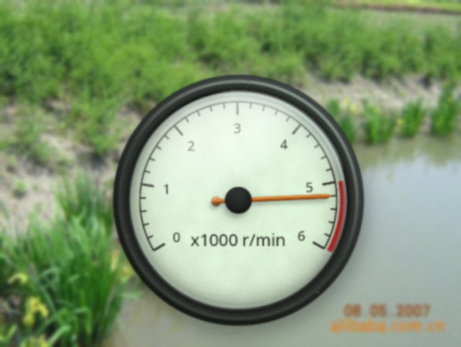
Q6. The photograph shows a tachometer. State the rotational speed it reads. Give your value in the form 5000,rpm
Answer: 5200,rpm
